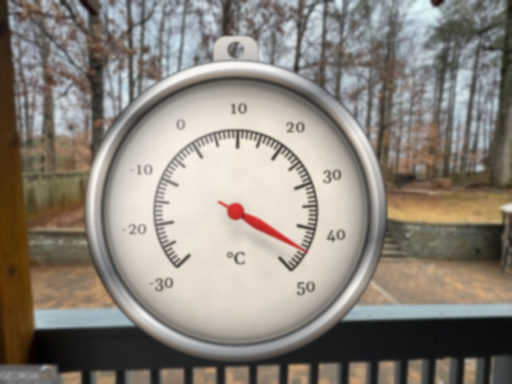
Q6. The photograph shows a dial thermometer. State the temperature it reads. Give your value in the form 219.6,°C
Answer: 45,°C
